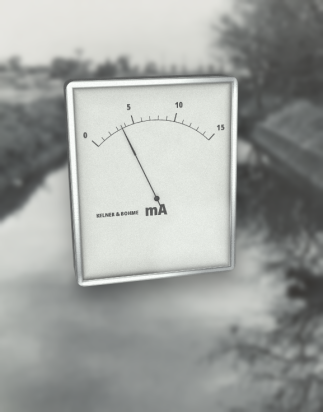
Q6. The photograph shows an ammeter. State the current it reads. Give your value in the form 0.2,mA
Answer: 3.5,mA
